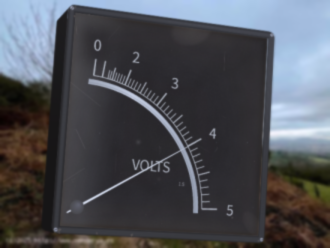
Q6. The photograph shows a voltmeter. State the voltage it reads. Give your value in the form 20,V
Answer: 4,V
